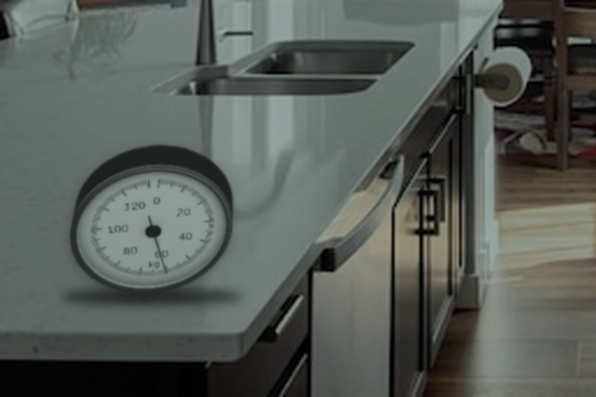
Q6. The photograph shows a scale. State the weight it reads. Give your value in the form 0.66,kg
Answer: 60,kg
